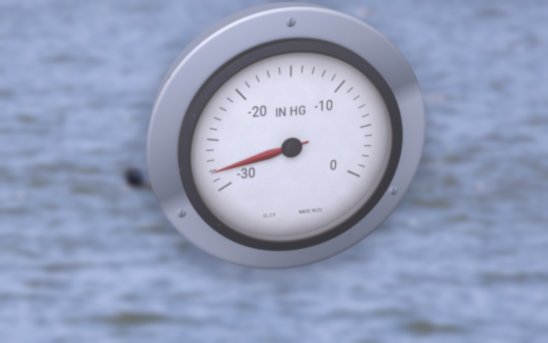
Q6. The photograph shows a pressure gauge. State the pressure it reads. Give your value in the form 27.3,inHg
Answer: -28,inHg
